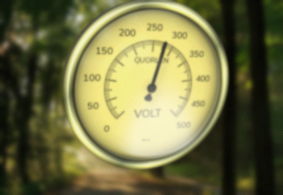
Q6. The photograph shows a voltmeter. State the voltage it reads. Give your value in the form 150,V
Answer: 275,V
